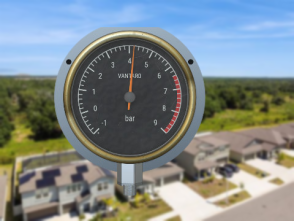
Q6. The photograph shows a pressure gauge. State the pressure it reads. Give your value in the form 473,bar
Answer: 4.2,bar
